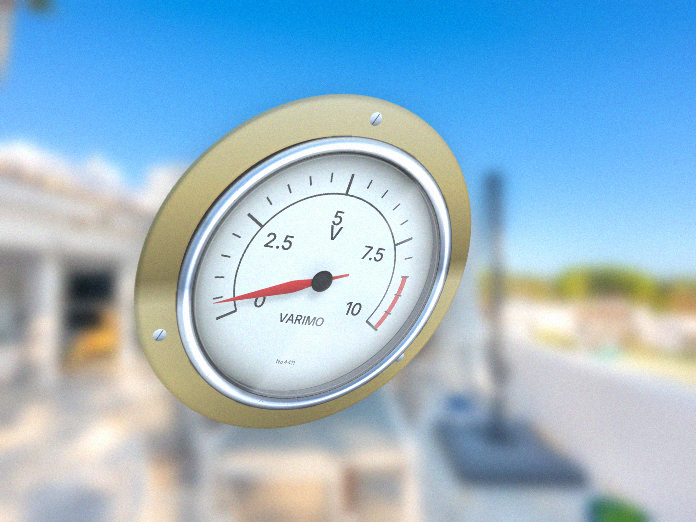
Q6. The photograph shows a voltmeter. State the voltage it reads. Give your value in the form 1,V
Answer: 0.5,V
